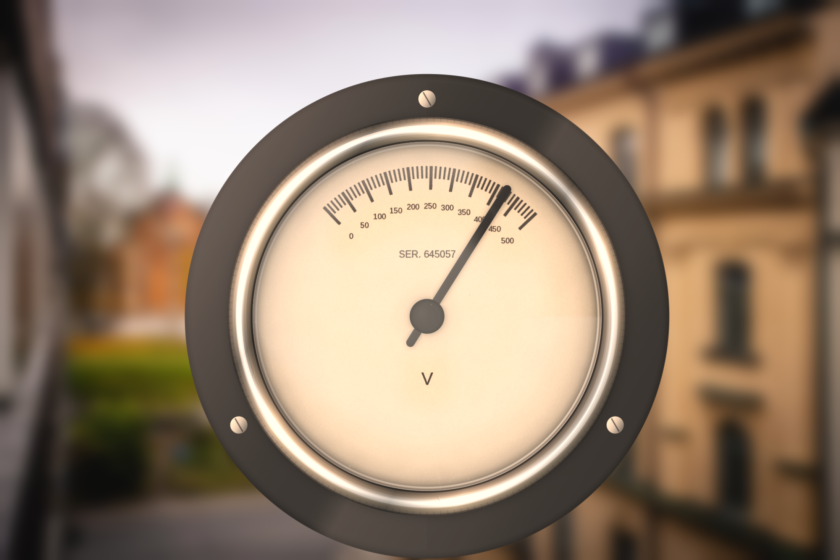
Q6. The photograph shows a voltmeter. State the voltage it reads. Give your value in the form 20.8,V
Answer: 420,V
